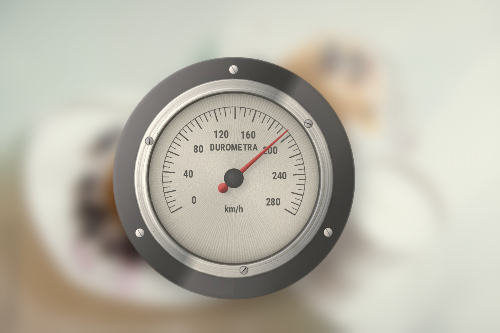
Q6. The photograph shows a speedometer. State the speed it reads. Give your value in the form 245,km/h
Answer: 195,km/h
